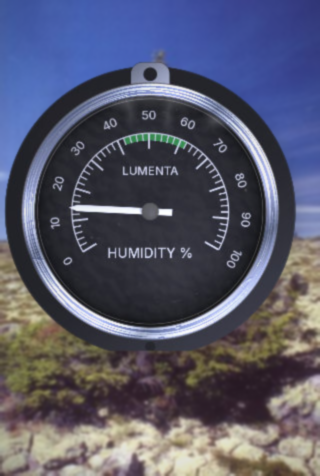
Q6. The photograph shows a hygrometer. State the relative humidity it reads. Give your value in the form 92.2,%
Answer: 14,%
